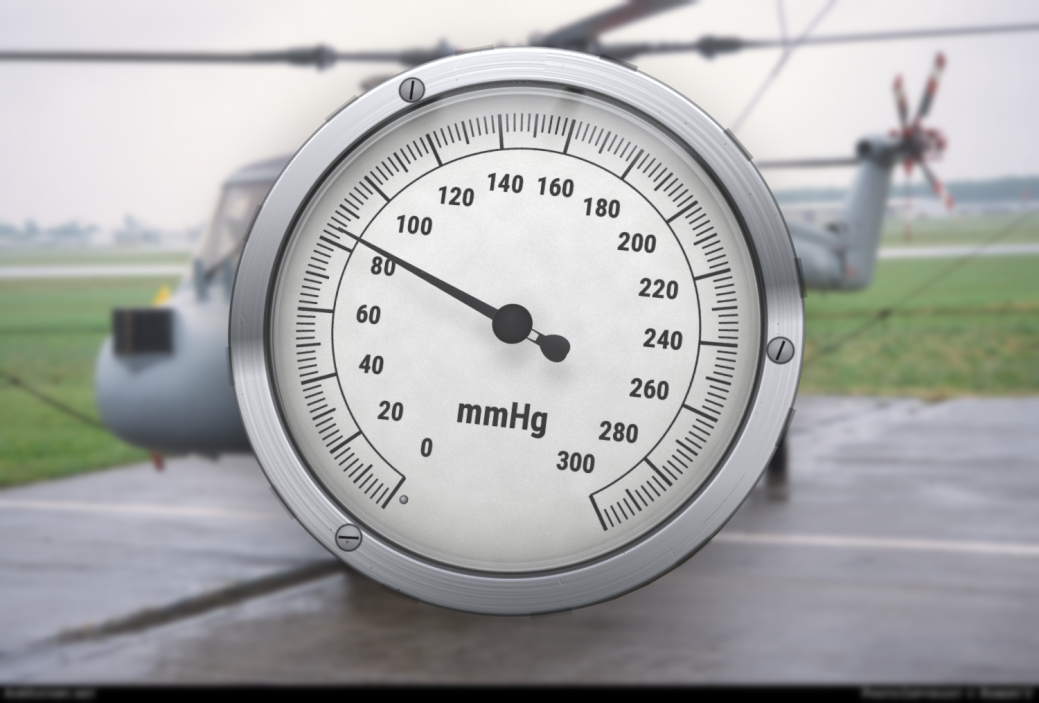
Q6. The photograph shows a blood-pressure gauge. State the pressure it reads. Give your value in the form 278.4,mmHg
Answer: 84,mmHg
